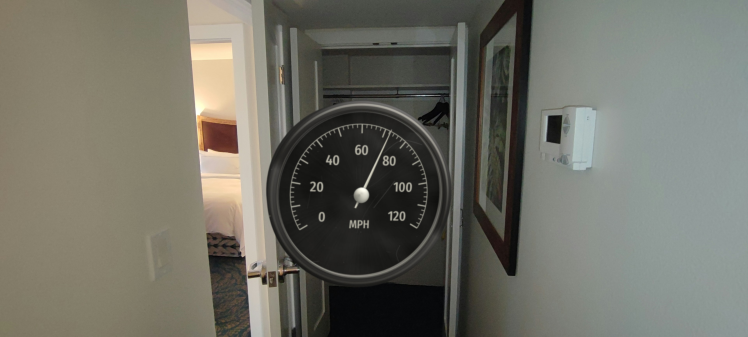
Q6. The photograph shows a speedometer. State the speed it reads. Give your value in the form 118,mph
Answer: 72,mph
